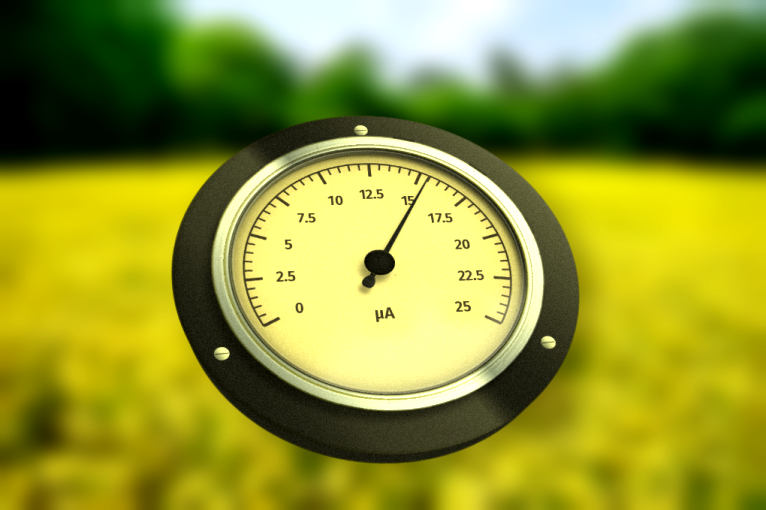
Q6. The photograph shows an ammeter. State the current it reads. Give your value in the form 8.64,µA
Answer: 15.5,µA
